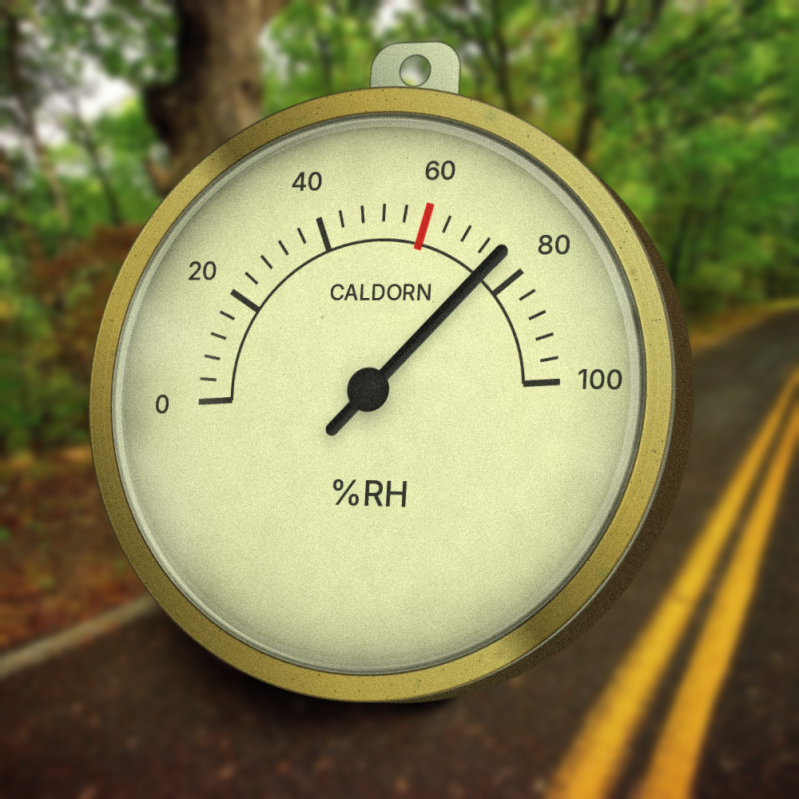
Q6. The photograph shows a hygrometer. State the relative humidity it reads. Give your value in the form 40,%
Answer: 76,%
